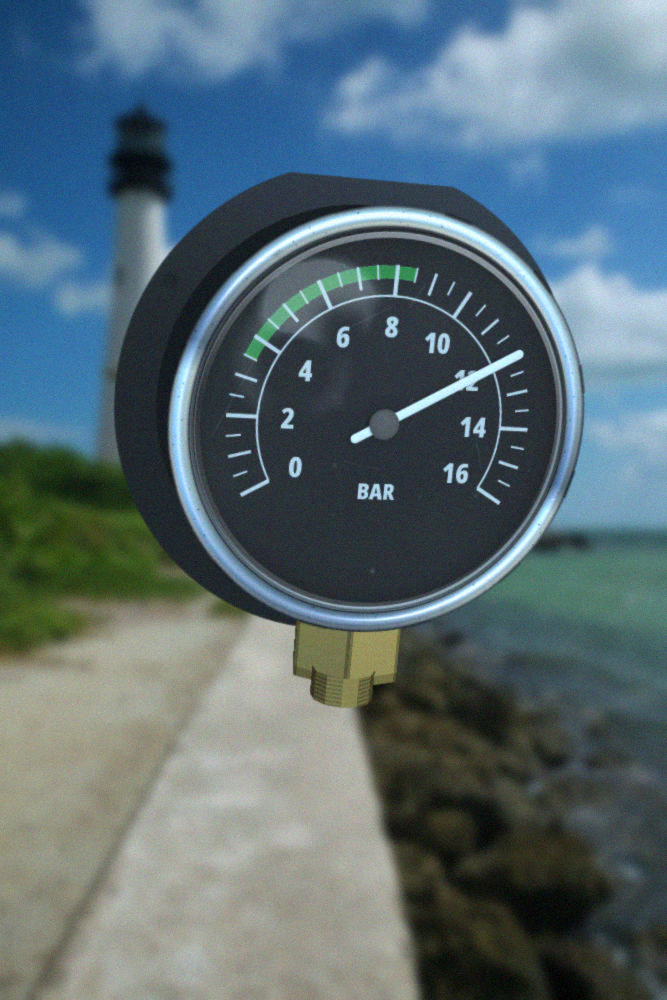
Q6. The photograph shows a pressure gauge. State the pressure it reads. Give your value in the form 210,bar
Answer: 12,bar
